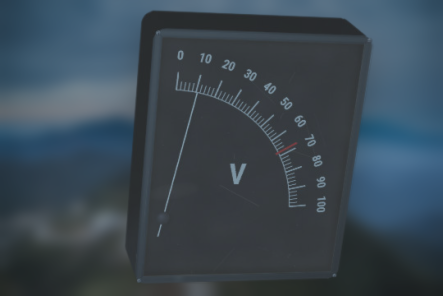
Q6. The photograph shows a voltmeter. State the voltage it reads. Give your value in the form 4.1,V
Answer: 10,V
